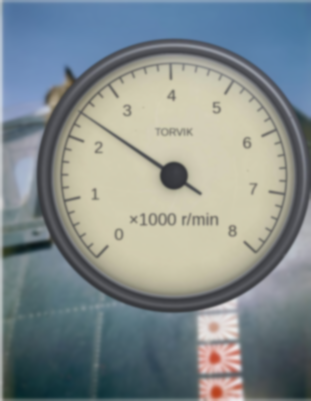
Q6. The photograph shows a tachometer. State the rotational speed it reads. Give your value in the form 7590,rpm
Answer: 2400,rpm
